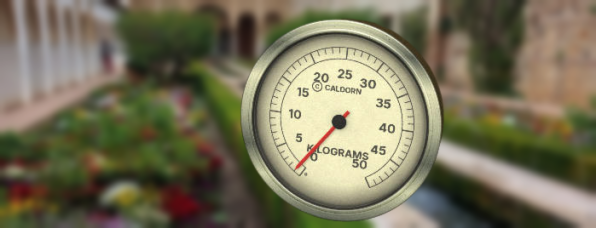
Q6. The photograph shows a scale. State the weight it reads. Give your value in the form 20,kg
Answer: 1,kg
